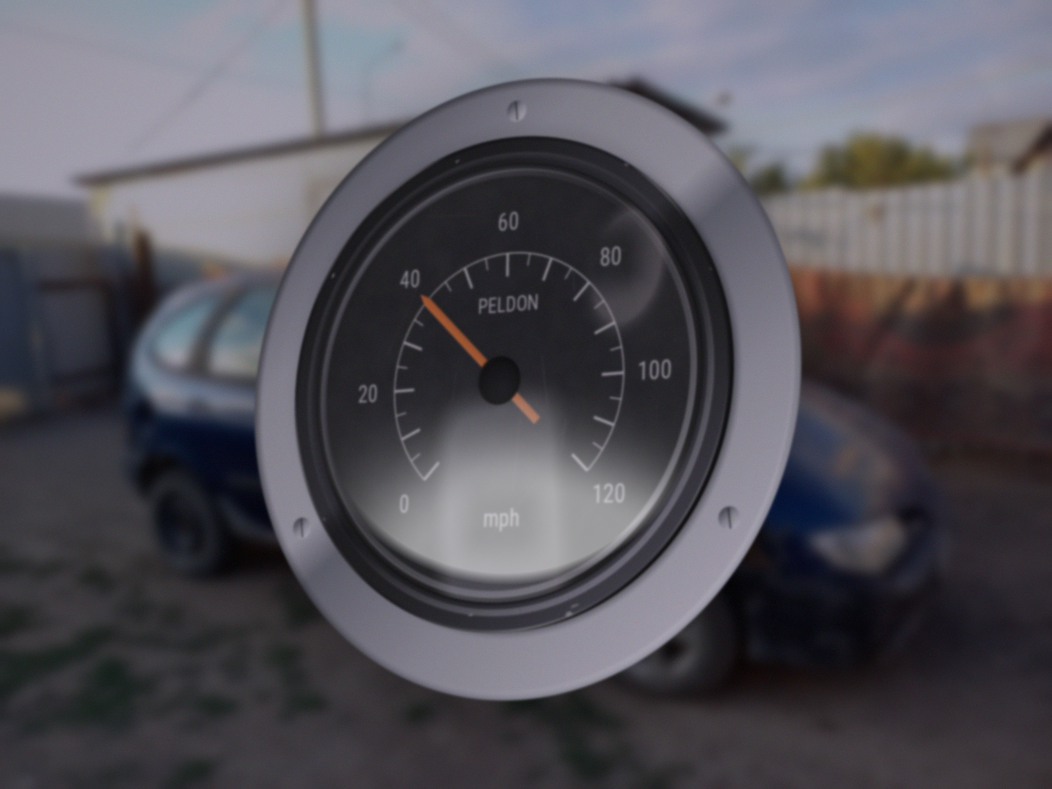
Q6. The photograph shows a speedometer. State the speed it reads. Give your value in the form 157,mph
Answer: 40,mph
